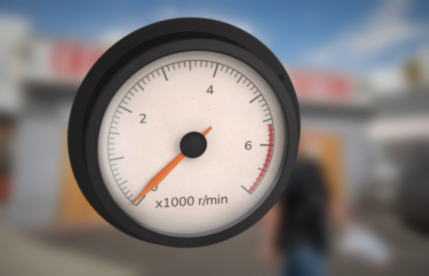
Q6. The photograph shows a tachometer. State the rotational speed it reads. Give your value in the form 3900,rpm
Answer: 100,rpm
